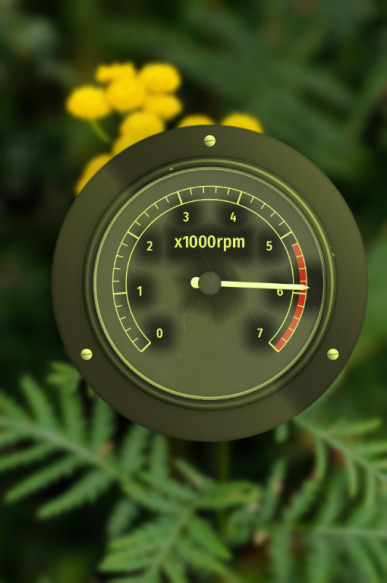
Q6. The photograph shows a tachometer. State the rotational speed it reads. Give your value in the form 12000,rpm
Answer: 5900,rpm
